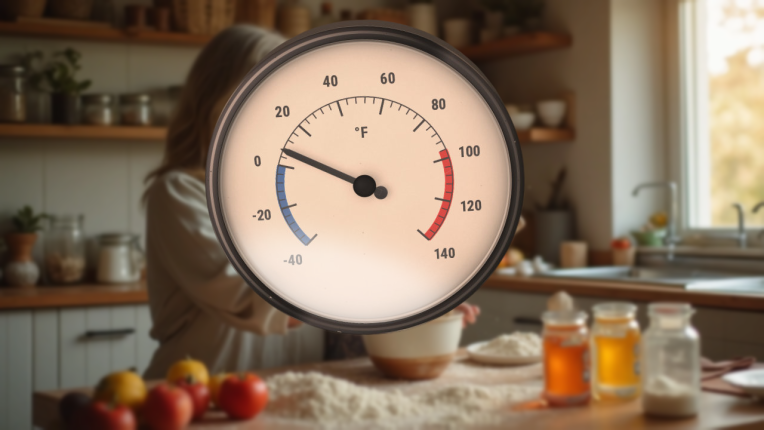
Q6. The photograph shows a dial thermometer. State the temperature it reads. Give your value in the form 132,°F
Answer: 8,°F
